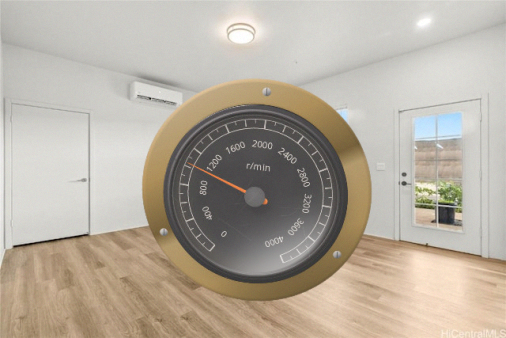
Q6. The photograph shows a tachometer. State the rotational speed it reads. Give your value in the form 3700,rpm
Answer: 1050,rpm
